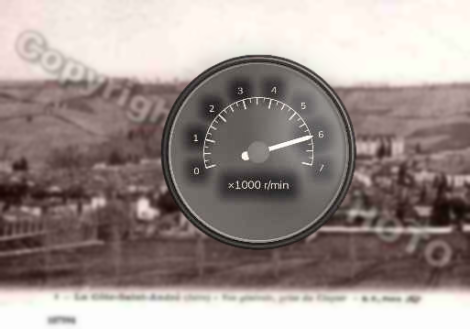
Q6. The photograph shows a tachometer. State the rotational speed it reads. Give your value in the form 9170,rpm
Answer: 6000,rpm
